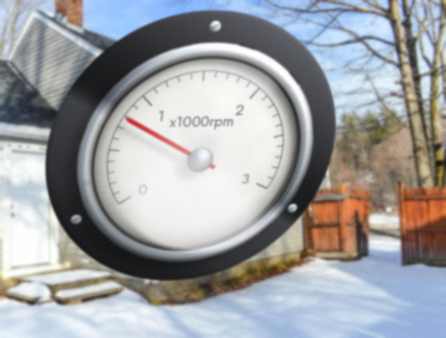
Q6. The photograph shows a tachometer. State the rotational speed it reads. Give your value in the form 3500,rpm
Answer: 800,rpm
